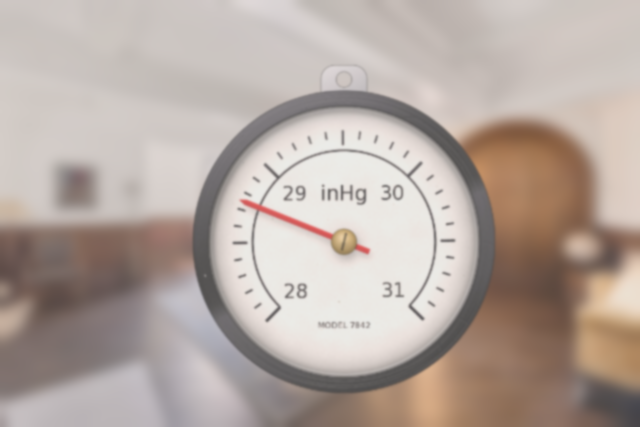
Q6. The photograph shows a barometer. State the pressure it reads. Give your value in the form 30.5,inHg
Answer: 28.75,inHg
